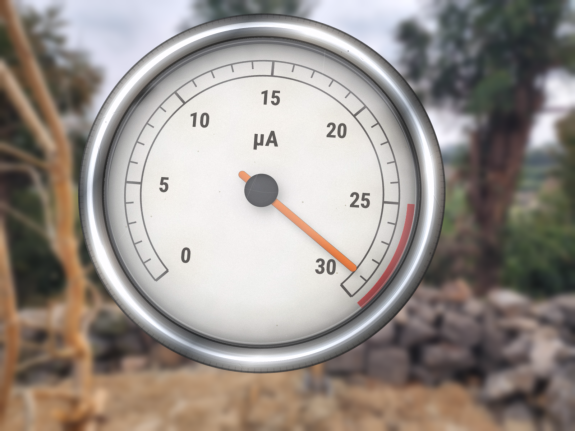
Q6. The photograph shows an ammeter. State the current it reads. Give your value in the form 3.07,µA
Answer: 29,µA
